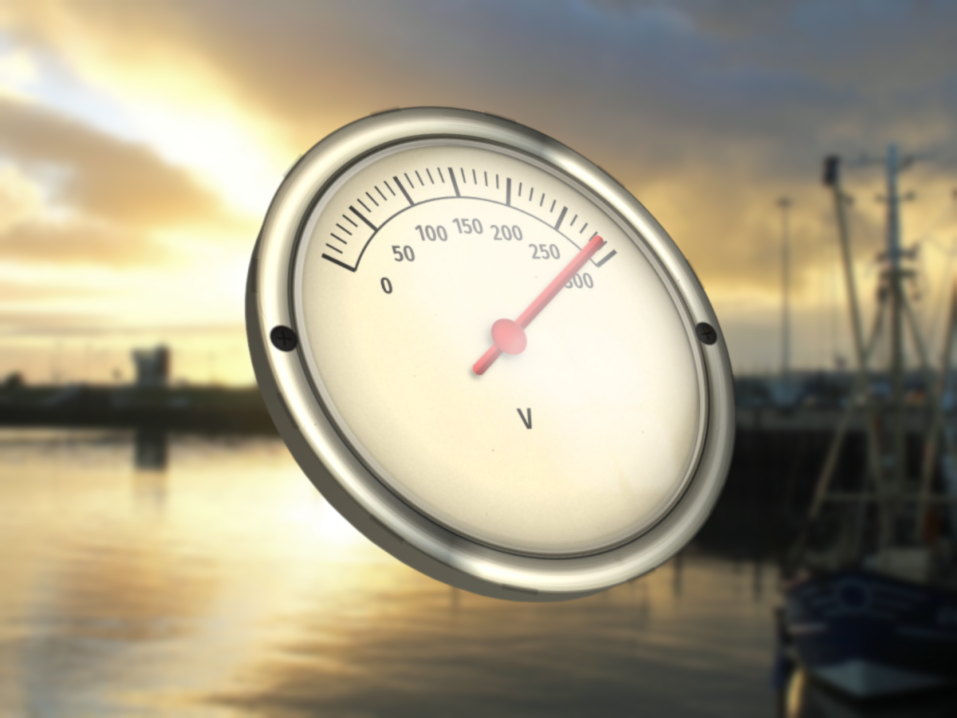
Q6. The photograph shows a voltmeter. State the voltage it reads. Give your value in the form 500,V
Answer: 285,V
